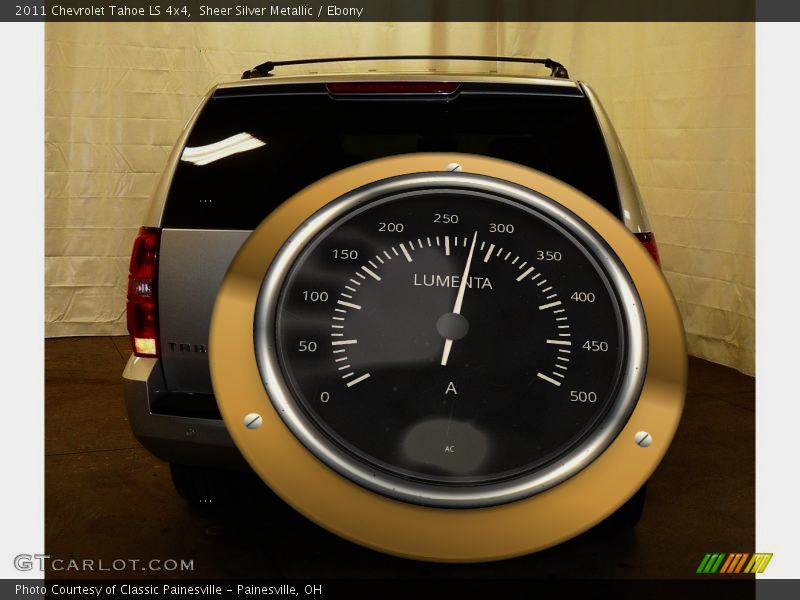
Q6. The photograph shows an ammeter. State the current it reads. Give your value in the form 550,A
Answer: 280,A
